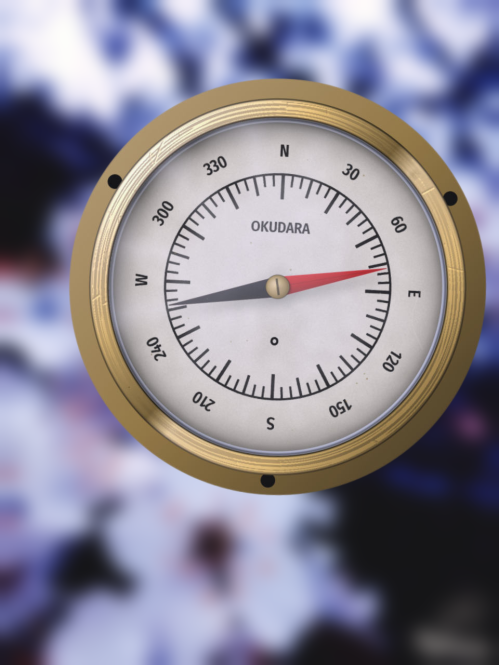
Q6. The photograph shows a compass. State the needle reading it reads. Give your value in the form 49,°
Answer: 77.5,°
